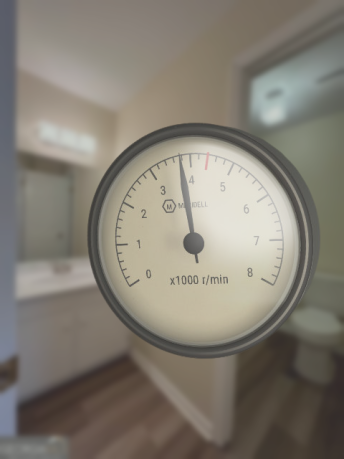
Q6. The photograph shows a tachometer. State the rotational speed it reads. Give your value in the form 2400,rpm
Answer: 3800,rpm
